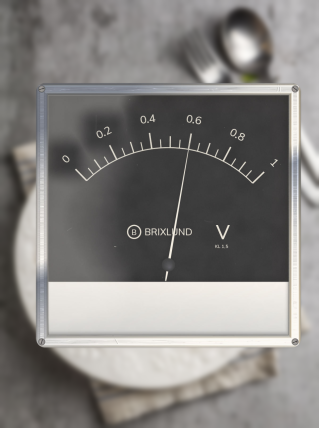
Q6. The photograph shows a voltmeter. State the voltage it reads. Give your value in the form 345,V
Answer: 0.6,V
